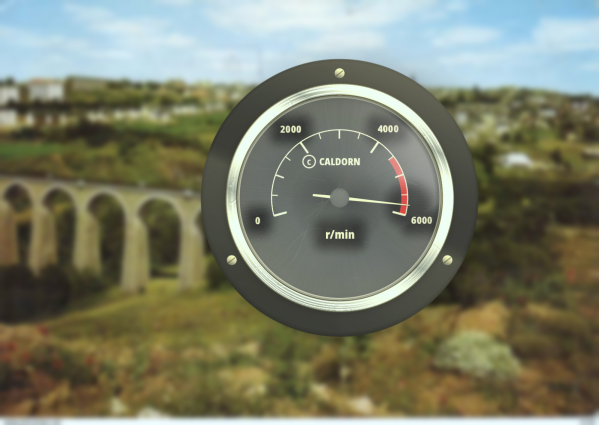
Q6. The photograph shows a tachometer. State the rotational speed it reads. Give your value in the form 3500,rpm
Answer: 5750,rpm
